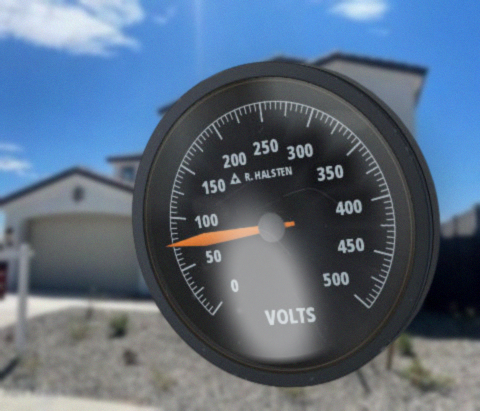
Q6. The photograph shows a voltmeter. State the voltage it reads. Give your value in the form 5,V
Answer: 75,V
